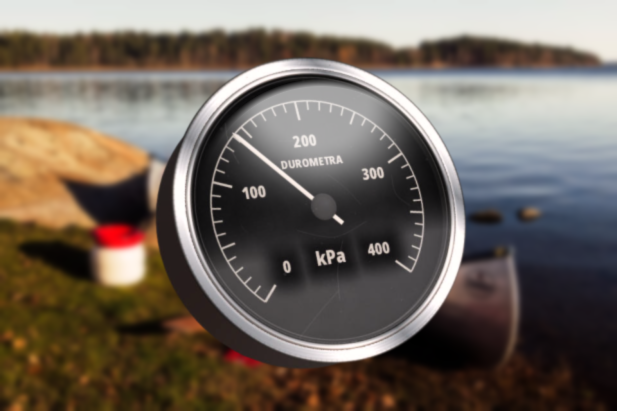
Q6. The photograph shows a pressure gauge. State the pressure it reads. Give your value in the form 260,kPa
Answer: 140,kPa
